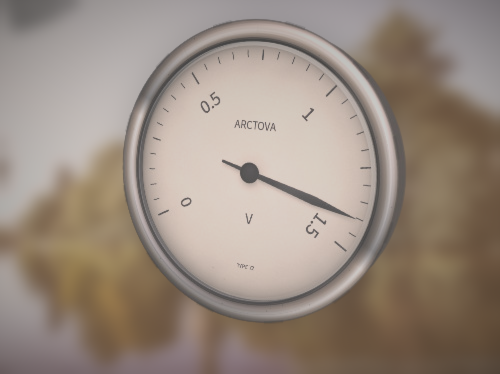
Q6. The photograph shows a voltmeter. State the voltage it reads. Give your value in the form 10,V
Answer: 1.4,V
